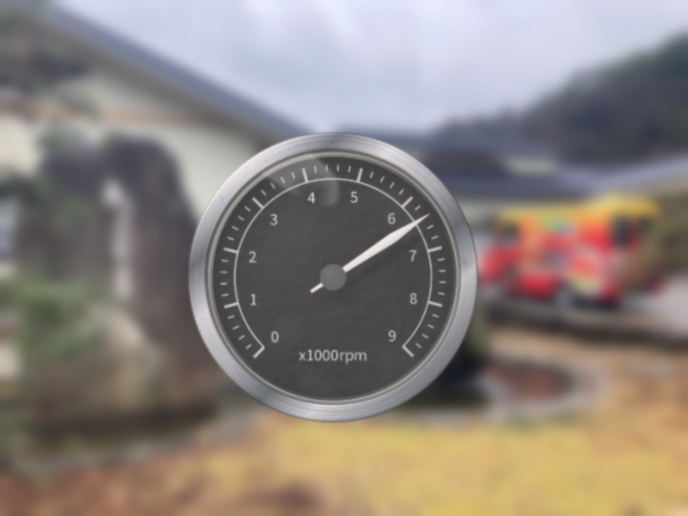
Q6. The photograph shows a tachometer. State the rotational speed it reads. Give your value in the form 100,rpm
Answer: 6400,rpm
